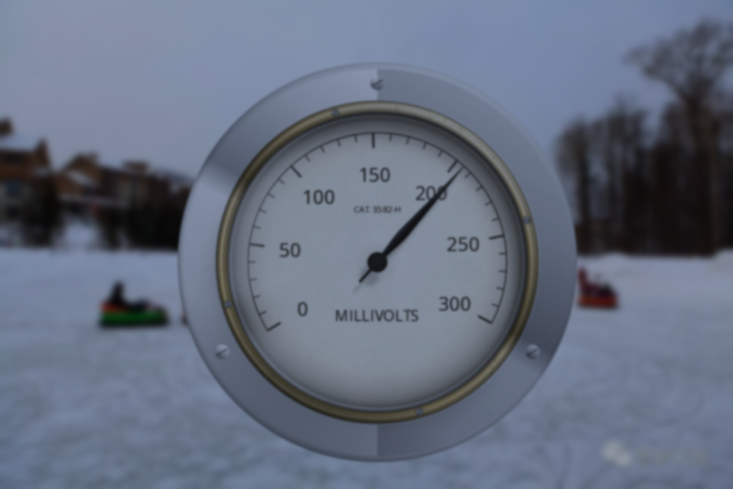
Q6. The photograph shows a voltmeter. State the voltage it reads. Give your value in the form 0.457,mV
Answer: 205,mV
